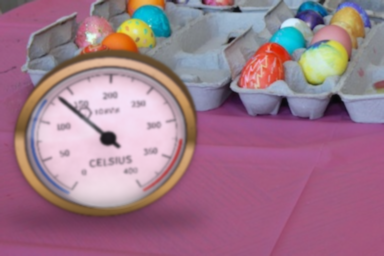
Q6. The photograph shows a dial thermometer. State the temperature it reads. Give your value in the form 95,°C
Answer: 137.5,°C
